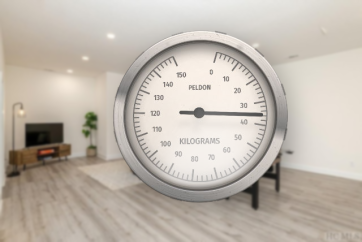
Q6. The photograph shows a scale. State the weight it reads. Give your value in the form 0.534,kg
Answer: 36,kg
